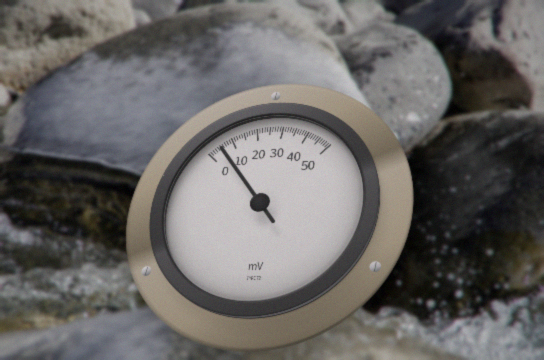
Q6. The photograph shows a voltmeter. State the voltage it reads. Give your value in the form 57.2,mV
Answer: 5,mV
